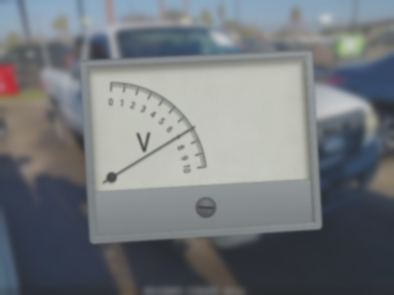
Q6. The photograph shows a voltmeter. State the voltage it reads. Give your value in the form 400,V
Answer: 7,V
